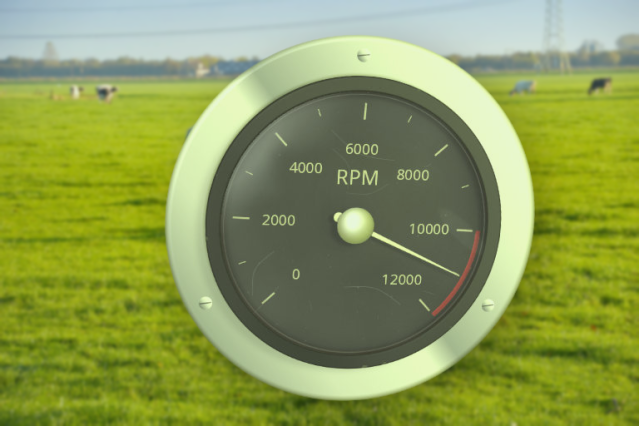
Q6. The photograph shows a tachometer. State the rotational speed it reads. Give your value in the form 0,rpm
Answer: 11000,rpm
